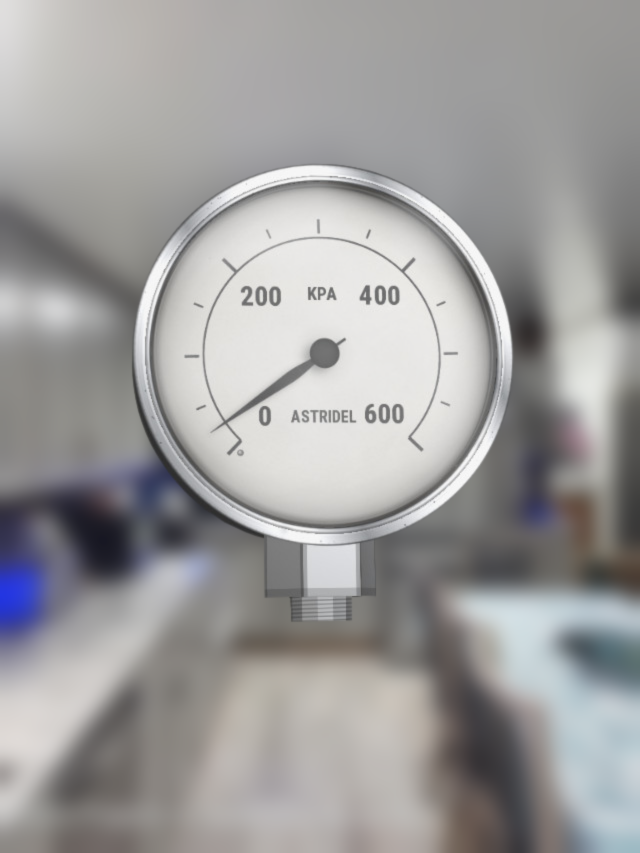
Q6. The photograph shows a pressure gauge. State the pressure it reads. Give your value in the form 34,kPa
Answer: 25,kPa
